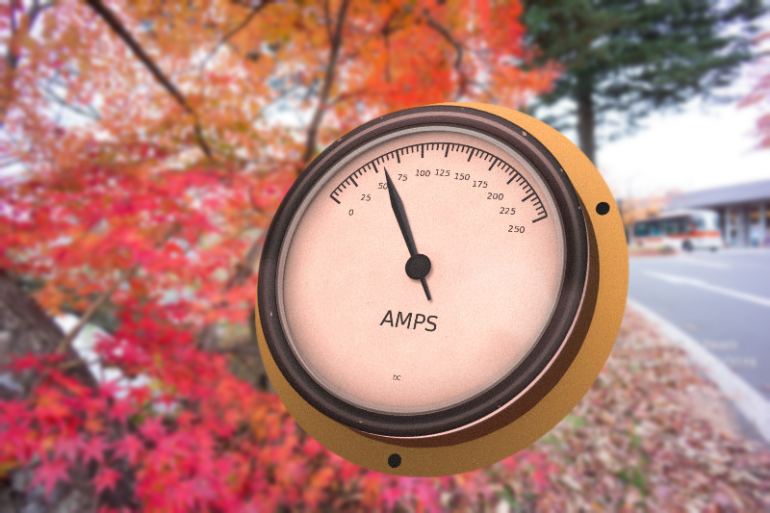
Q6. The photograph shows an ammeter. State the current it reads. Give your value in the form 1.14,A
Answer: 60,A
